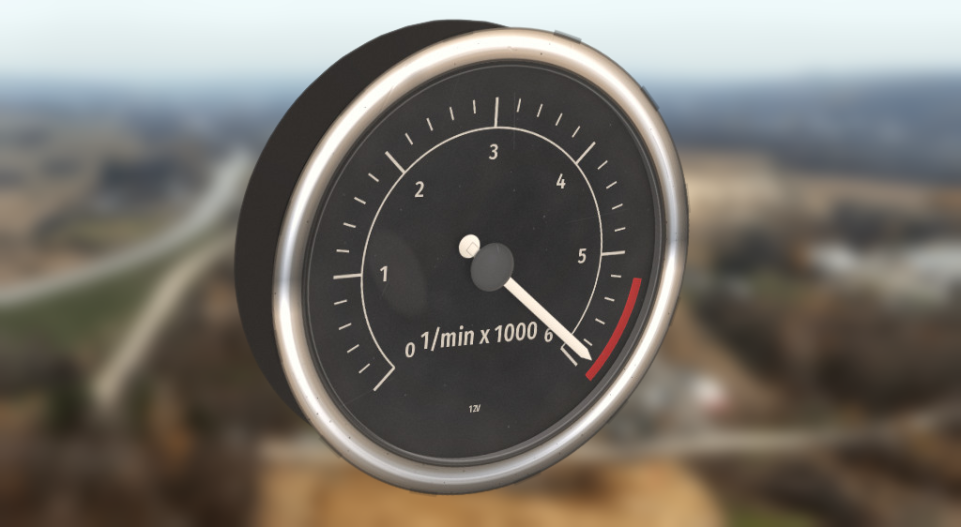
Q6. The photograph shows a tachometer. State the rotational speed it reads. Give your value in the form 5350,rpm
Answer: 5900,rpm
